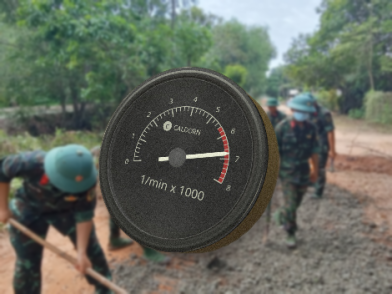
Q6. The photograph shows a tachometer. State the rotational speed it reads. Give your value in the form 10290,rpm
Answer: 6800,rpm
